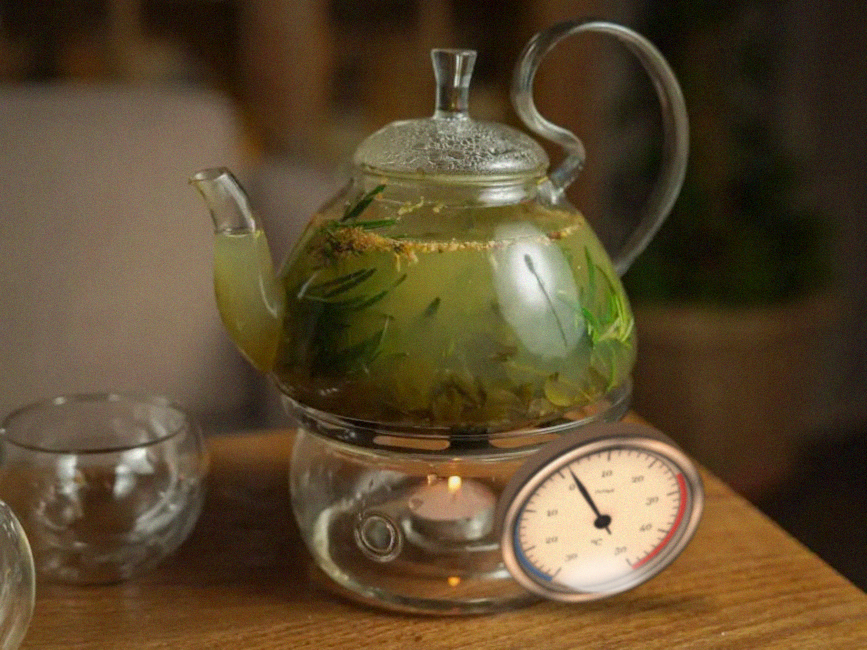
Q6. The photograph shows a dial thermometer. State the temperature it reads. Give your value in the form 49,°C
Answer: 2,°C
